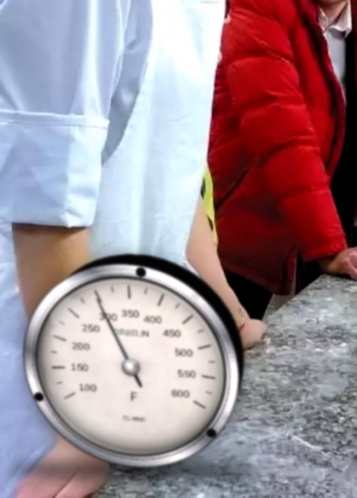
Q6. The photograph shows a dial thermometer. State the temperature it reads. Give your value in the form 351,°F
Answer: 300,°F
